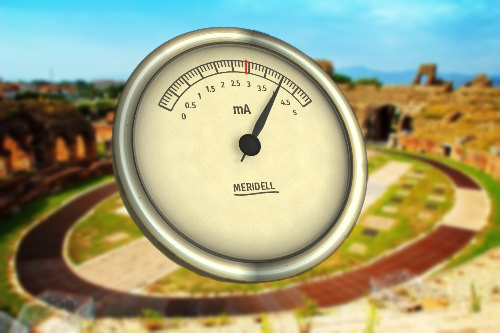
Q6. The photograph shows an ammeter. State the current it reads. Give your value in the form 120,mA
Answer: 4,mA
